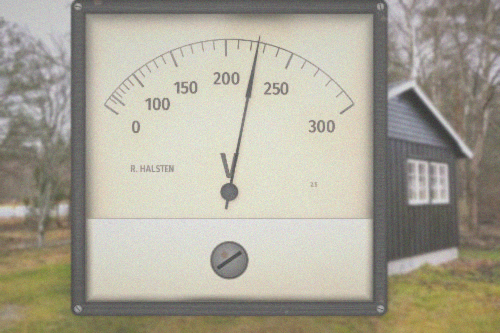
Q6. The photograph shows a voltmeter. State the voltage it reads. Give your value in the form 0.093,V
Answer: 225,V
